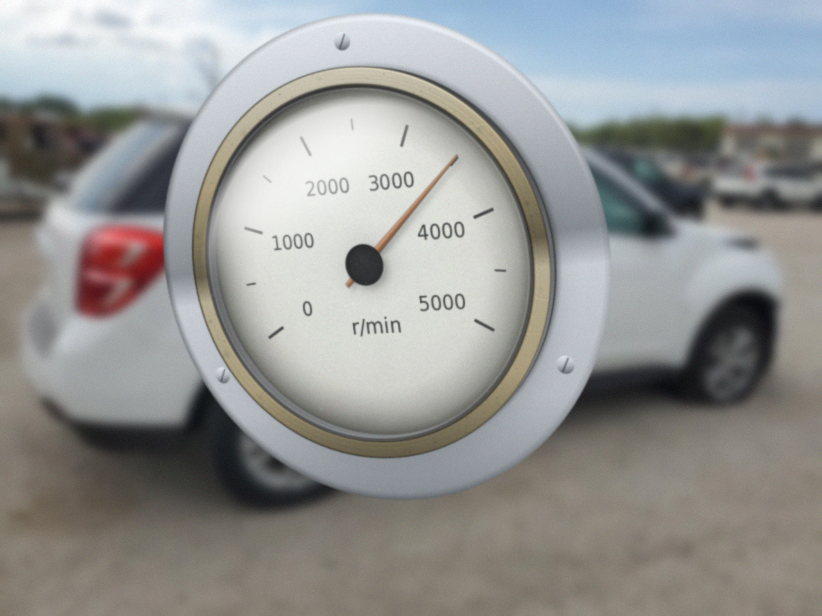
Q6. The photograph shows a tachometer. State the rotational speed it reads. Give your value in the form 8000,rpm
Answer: 3500,rpm
